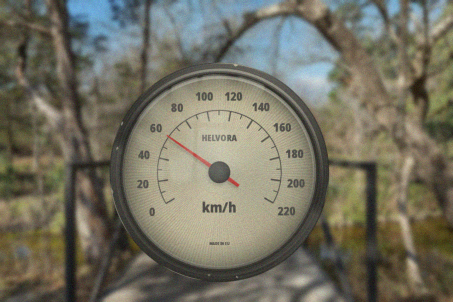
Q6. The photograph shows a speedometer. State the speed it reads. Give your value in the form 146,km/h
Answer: 60,km/h
